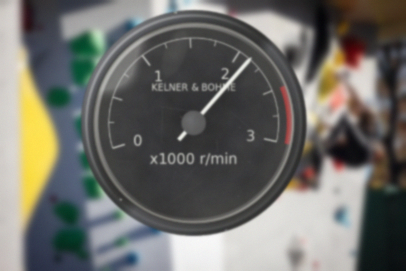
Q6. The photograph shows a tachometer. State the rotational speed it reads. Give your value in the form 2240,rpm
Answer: 2125,rpm
